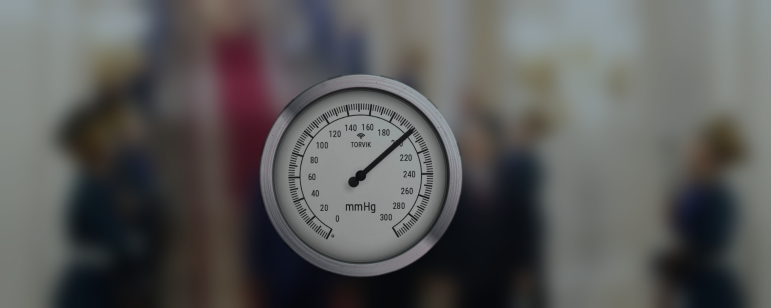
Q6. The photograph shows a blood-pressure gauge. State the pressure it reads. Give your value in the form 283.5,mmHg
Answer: 200,mmHg
